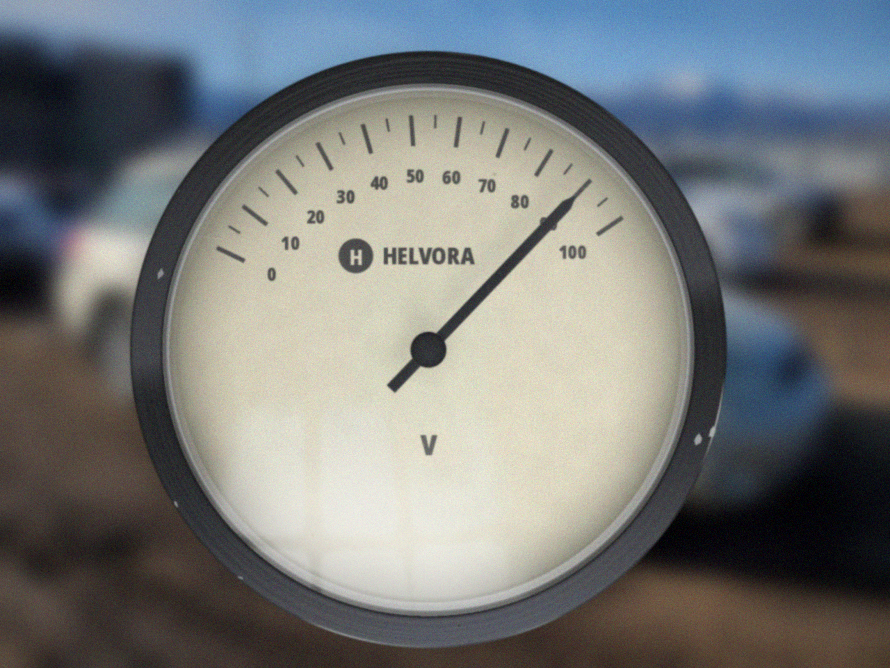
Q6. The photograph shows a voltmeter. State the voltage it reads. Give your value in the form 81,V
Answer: 90,V
